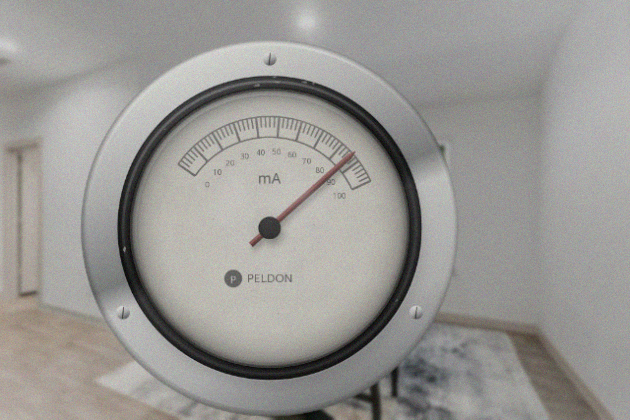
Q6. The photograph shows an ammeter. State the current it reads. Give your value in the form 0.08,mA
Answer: 86,mA
